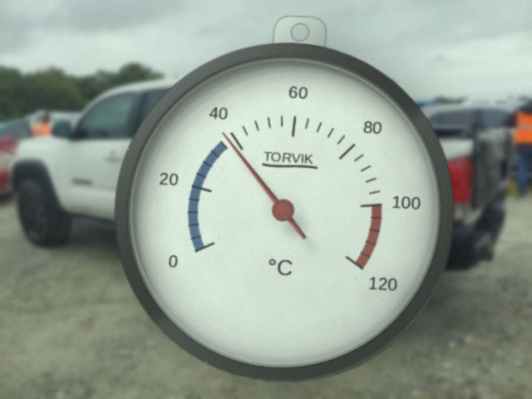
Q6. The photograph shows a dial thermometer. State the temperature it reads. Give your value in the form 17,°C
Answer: 38,°C
